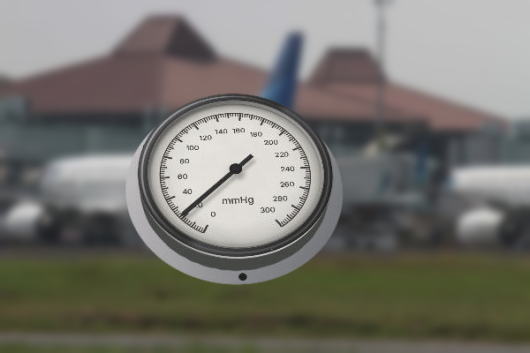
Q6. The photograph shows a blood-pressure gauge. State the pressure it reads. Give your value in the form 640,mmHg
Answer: 20,mmHg
